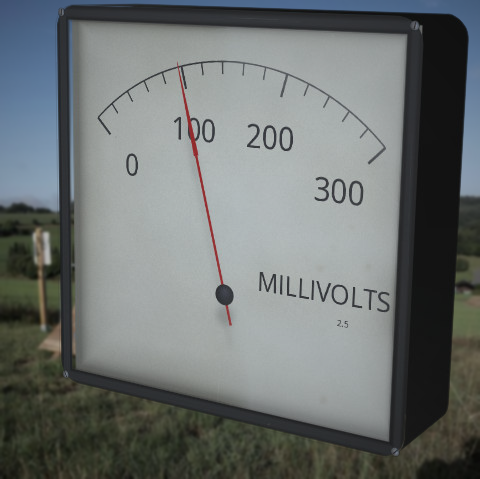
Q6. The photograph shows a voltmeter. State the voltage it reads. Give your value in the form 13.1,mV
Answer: 100,mV
